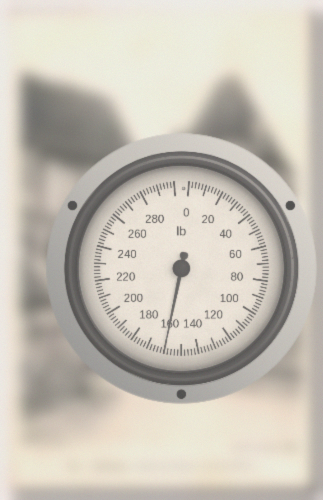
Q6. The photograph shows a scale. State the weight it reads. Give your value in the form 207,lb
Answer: 160,lb
